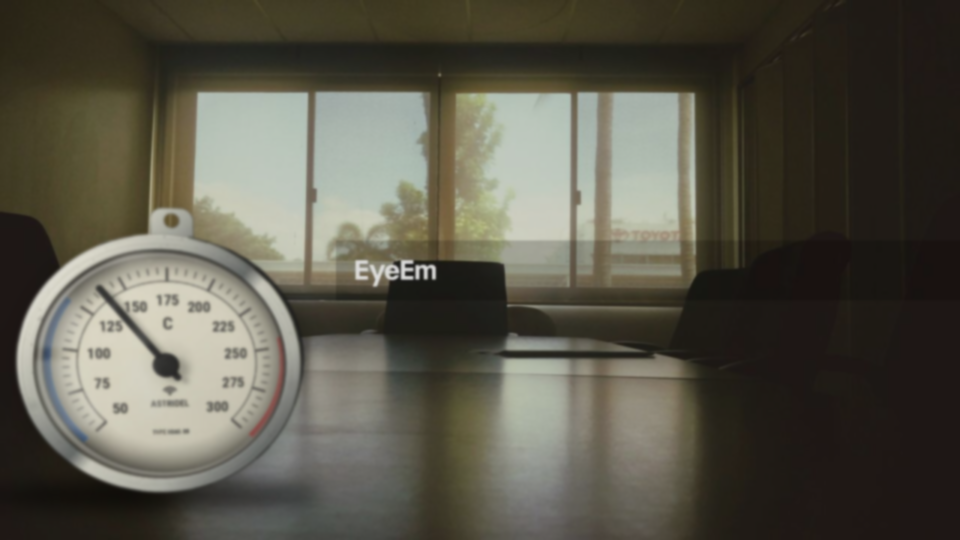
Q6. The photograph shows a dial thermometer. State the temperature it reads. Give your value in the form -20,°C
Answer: 140,°C
